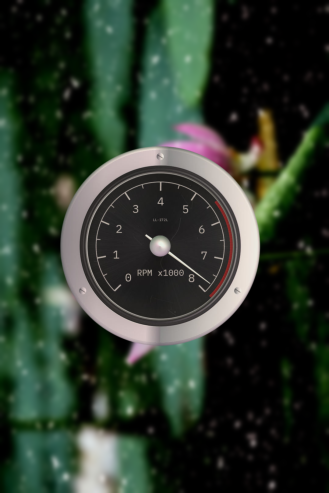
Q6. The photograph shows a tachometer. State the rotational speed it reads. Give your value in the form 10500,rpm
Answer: 7750,rpm
